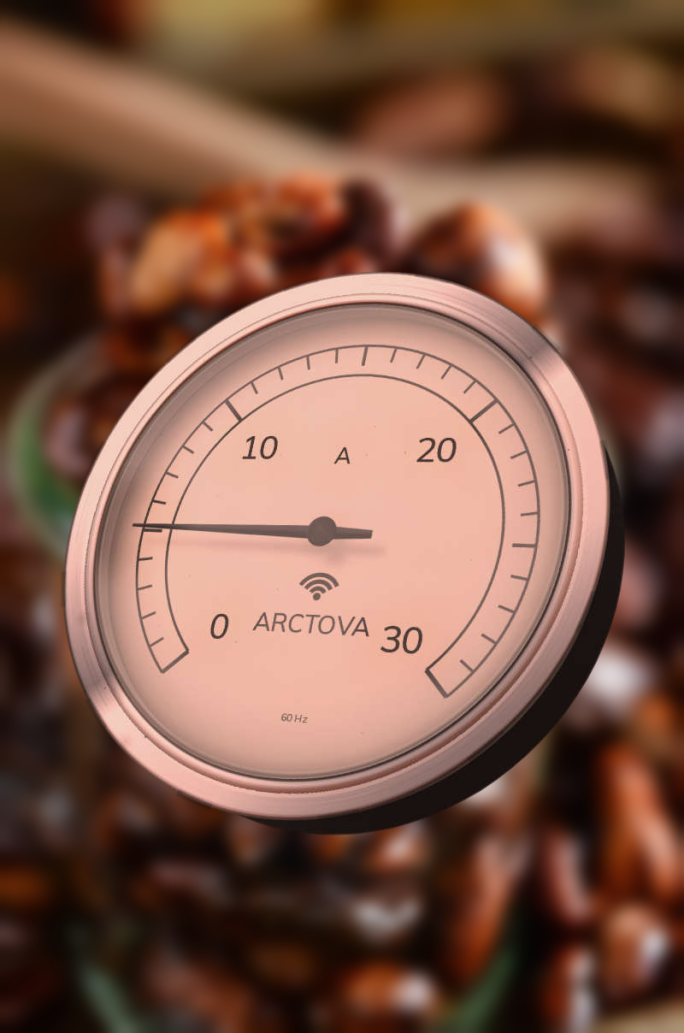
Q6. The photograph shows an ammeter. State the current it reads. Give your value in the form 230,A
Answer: 5,A
